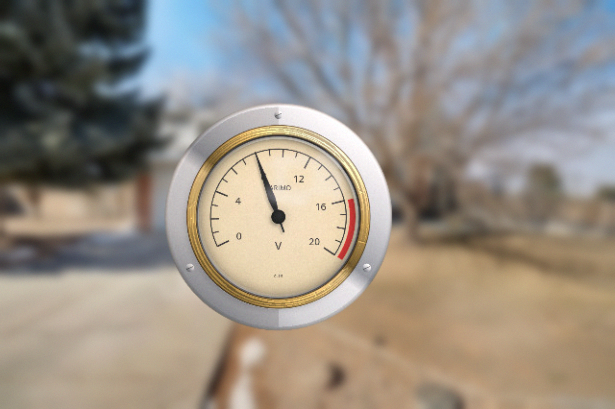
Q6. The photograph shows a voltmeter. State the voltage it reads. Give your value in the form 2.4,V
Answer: 8,V
